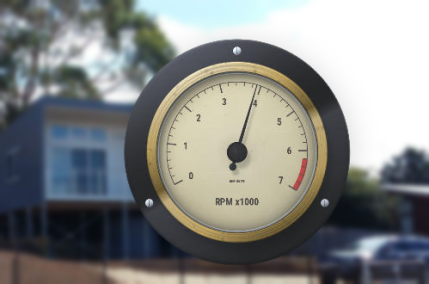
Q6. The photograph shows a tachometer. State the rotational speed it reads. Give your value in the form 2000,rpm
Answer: 3900,rpm
